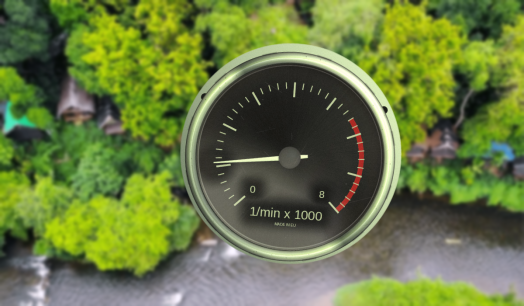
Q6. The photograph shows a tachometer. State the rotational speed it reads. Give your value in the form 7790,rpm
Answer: 1100,rpm
